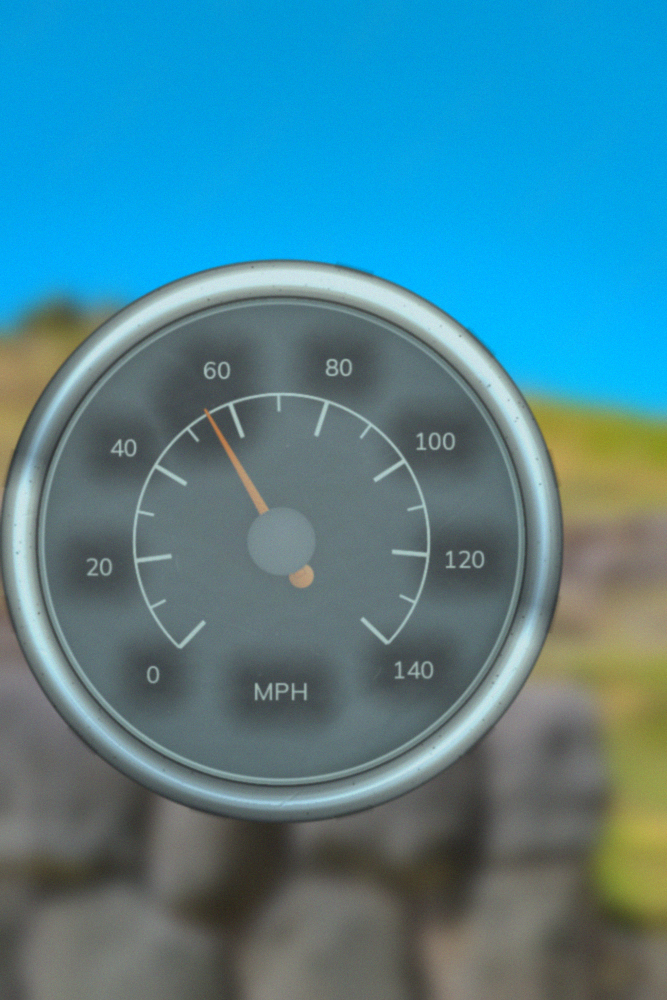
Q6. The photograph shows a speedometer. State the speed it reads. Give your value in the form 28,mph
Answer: 55,mph
